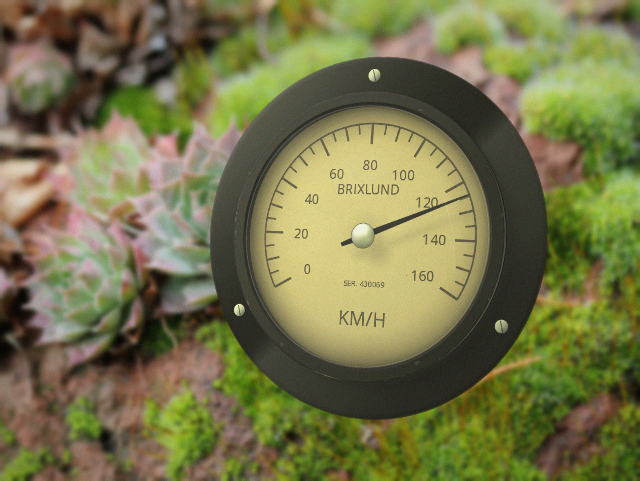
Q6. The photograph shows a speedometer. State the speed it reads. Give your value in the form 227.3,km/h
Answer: 125,km/h
